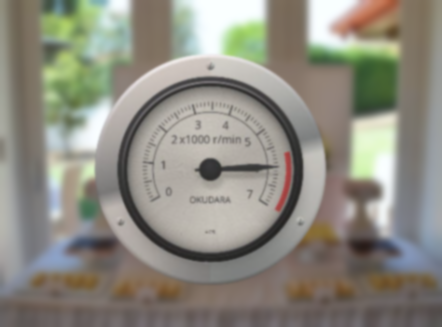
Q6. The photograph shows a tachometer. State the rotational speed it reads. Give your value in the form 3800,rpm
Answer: 6000,rpm
